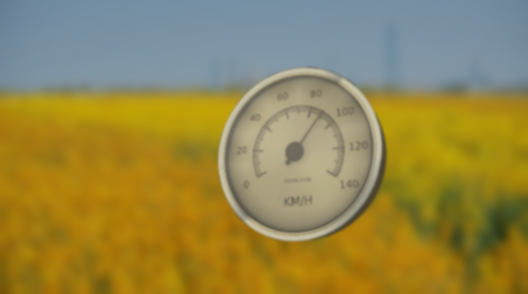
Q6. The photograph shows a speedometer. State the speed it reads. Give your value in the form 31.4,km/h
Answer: 90,km/h
